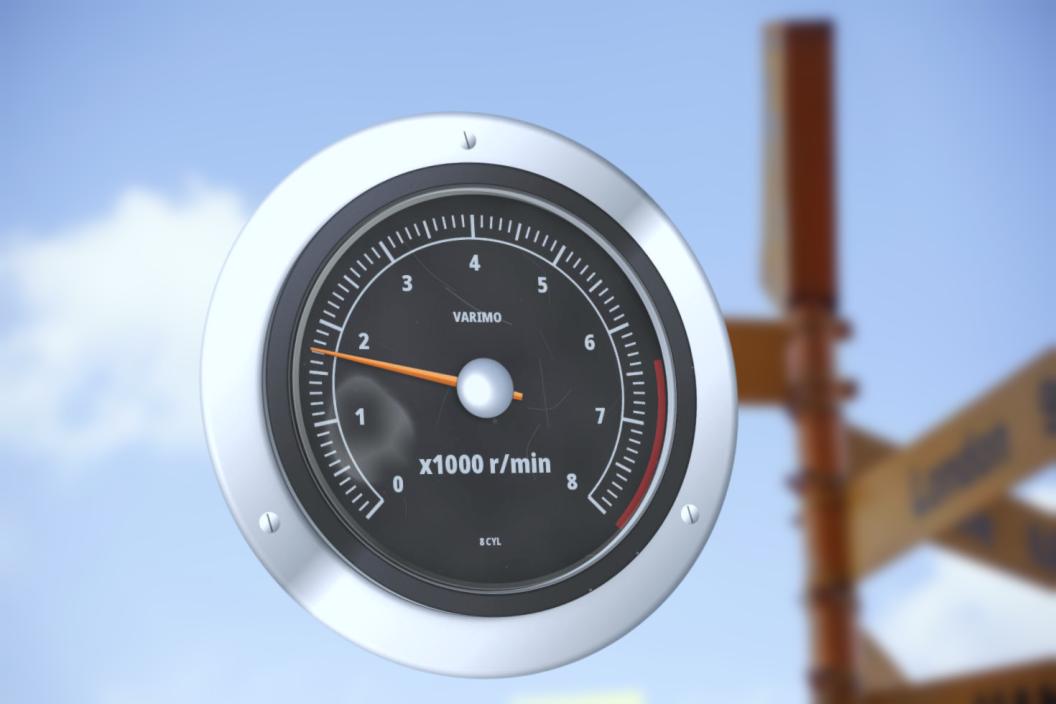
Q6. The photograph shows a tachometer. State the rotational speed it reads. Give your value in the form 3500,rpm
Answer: 1700,rpm
